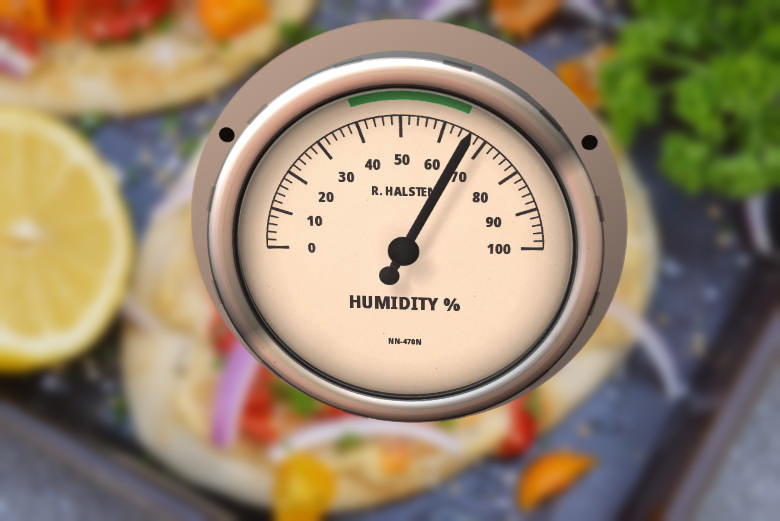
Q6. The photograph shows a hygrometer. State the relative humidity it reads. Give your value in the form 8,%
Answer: 66,%
